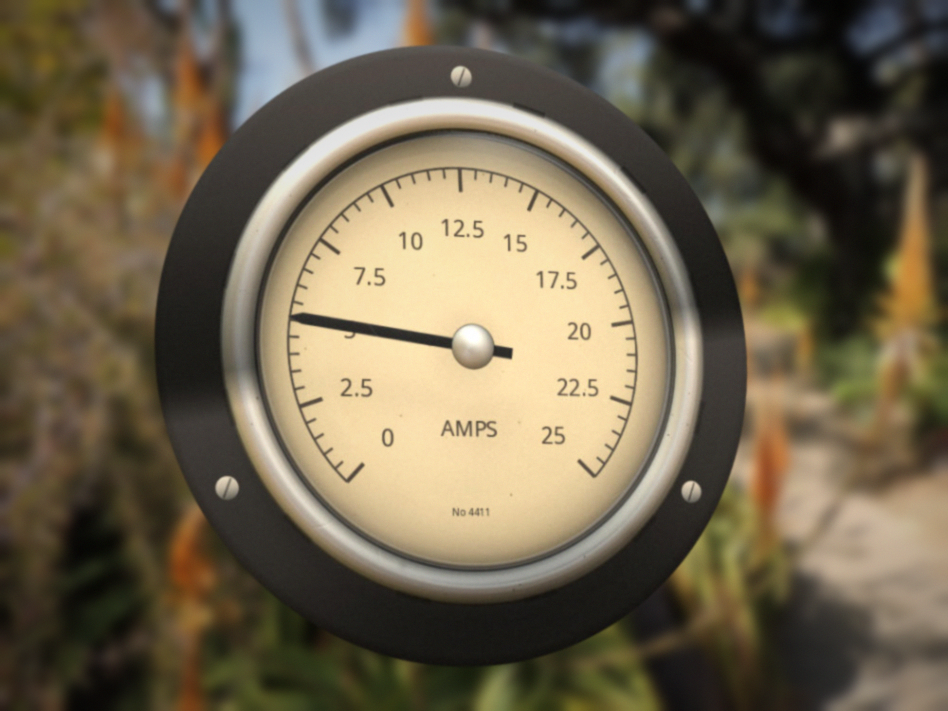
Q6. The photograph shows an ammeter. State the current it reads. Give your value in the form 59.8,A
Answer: 5,A
